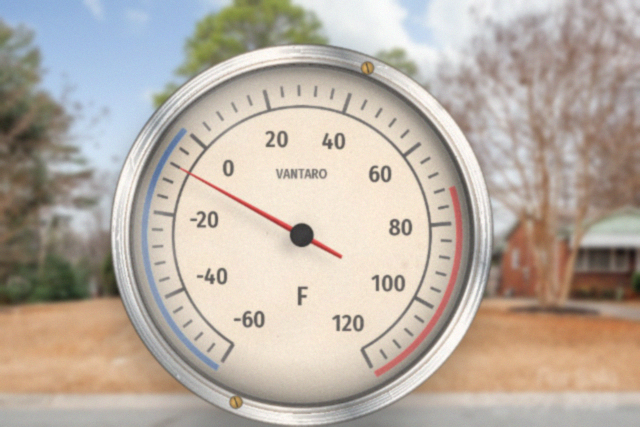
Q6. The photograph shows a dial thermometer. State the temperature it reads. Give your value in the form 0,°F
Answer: -8,°F
